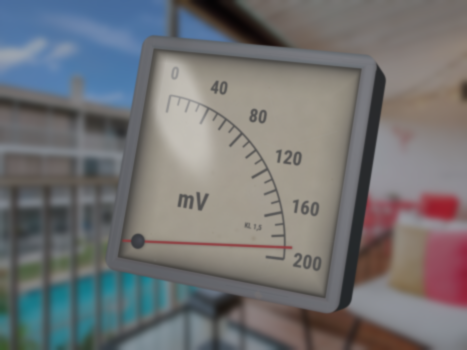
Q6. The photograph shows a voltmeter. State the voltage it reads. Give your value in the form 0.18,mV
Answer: 190,mV
